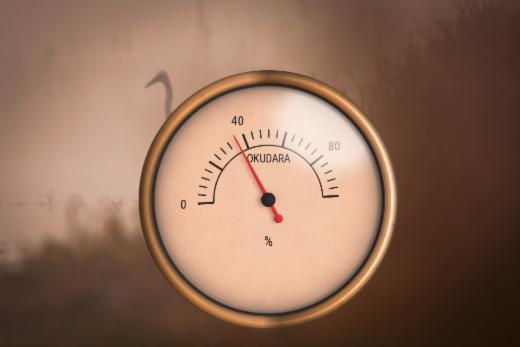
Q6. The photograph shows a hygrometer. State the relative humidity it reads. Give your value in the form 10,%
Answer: 36,%
